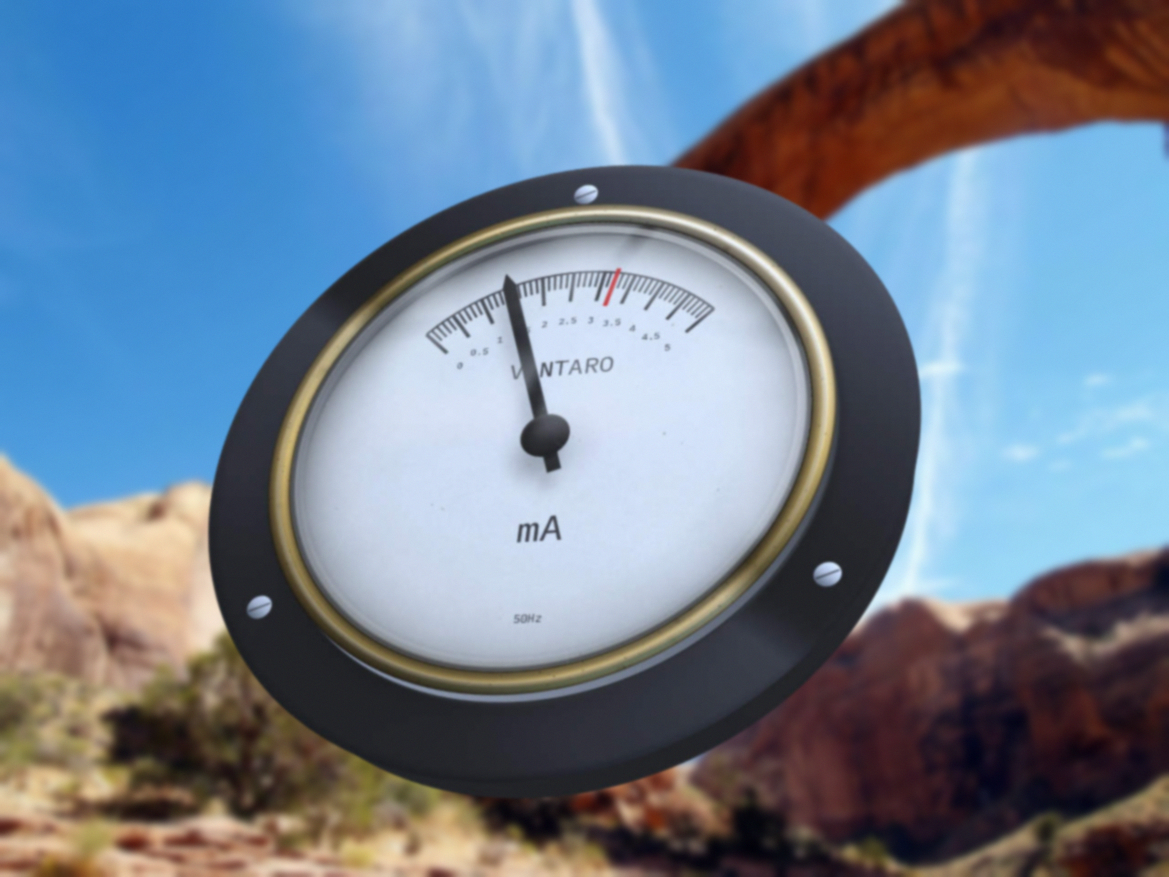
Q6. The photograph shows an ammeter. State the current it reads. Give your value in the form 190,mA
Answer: 1.5,mA
